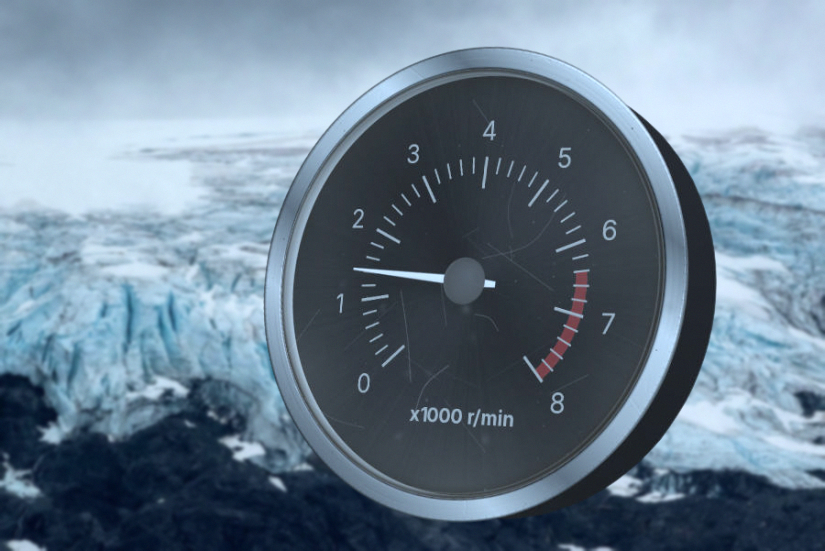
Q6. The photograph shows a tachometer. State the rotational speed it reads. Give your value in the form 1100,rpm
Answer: 1400,rpm
